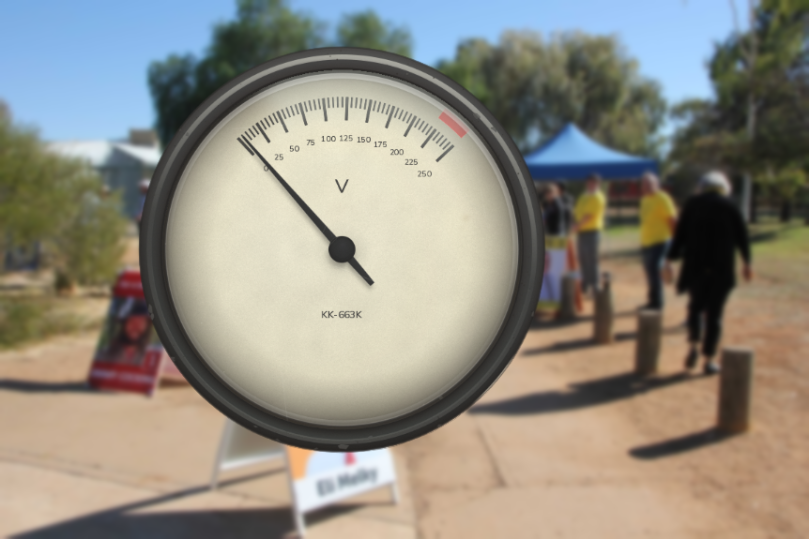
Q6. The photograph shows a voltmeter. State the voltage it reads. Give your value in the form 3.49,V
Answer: 5,V
